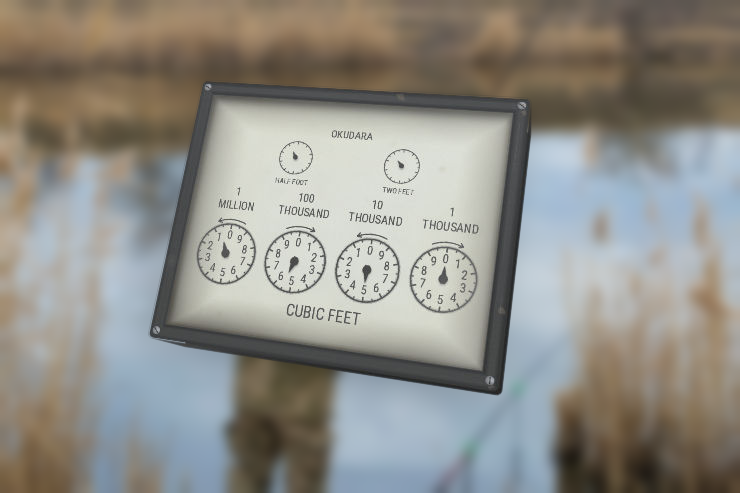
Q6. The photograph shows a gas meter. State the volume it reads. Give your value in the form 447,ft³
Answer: 55000,ft³
